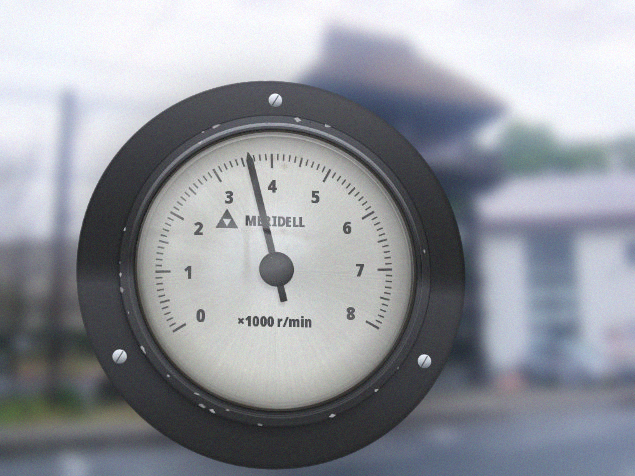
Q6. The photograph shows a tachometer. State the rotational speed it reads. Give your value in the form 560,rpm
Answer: 3600,rpm
